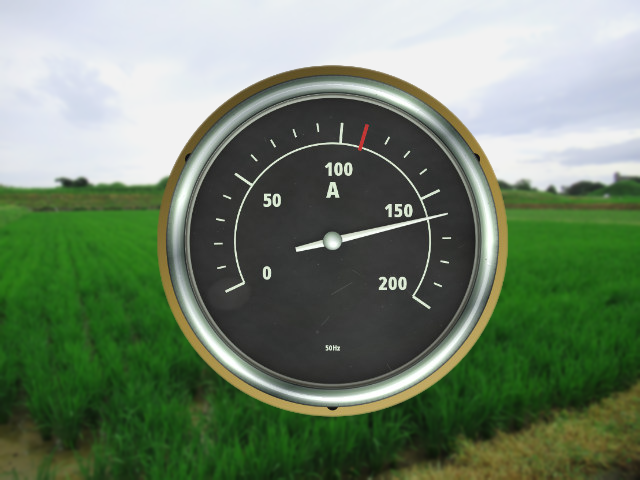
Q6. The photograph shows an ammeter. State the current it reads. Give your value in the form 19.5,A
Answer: 160,A
